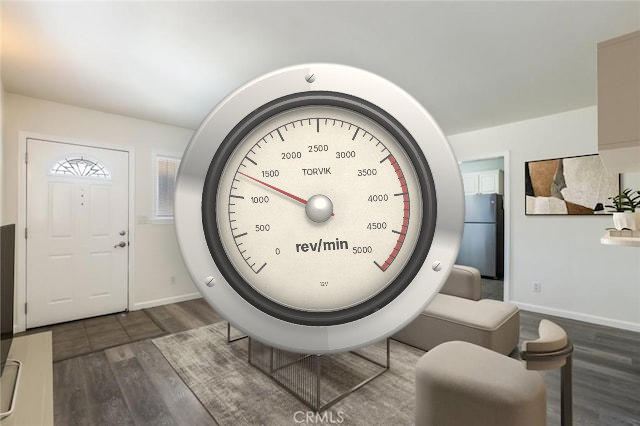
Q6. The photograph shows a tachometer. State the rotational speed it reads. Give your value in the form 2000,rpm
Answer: 1300,rpm
